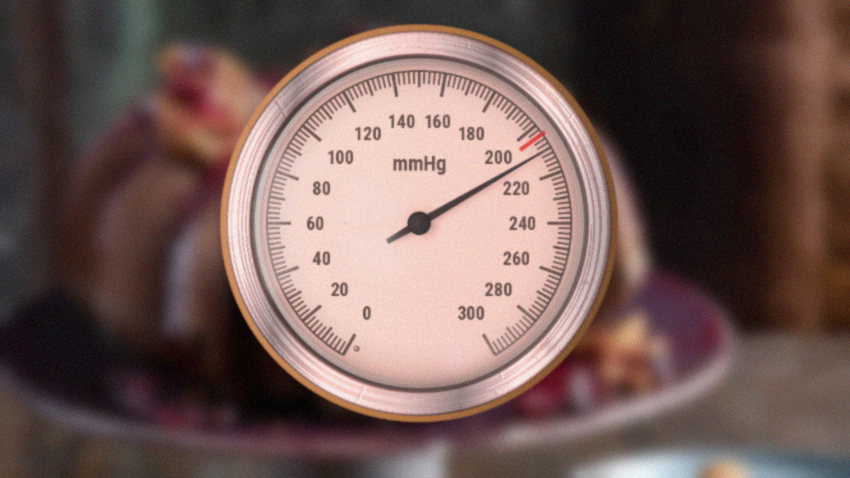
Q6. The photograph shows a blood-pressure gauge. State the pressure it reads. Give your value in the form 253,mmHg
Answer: 210,mmHg
